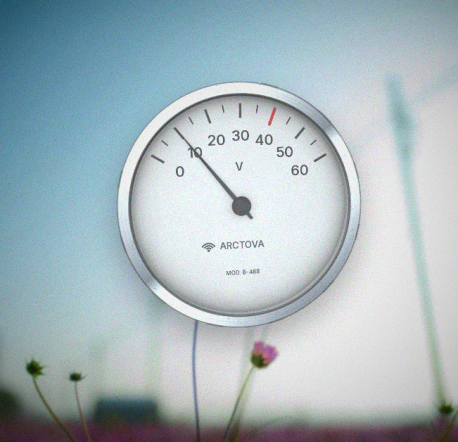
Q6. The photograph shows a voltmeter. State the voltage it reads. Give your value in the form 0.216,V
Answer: 10,V
